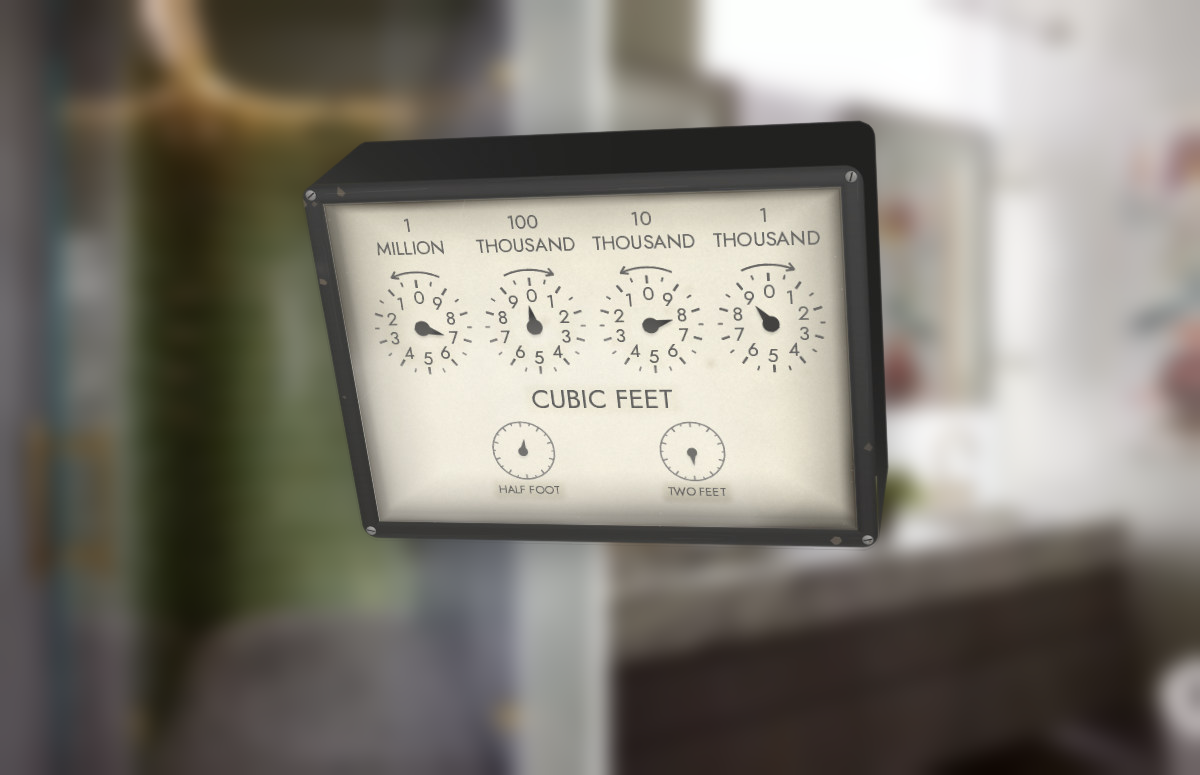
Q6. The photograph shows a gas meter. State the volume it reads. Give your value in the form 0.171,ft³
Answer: 697900,ft³
